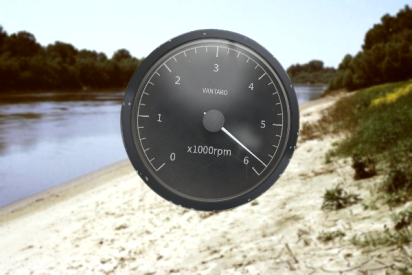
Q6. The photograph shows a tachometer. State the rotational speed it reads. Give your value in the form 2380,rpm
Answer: 5800,rpm
